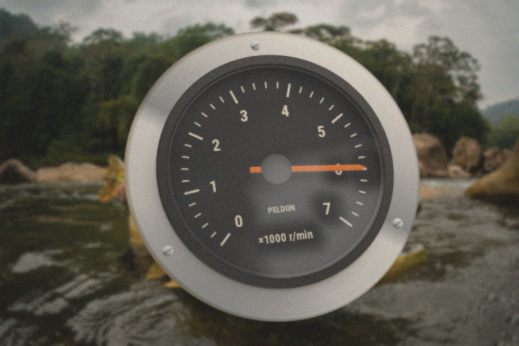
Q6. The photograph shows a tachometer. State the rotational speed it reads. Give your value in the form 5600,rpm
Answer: 6000,rpm
